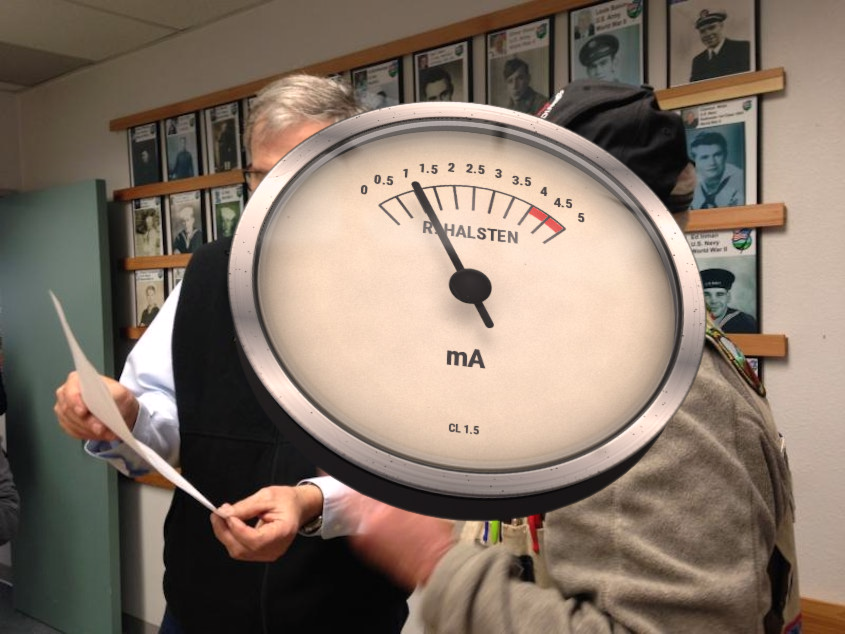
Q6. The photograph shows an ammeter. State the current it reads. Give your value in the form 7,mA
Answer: 1,mA
